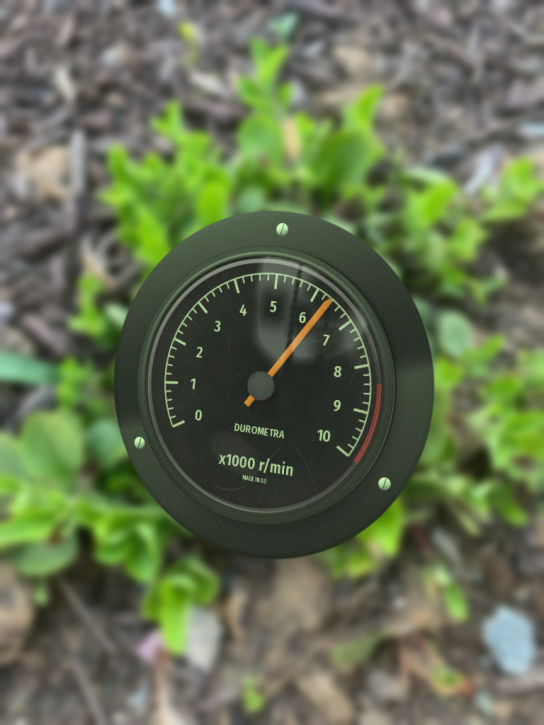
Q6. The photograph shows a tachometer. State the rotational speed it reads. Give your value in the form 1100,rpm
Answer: 6400,rpm
